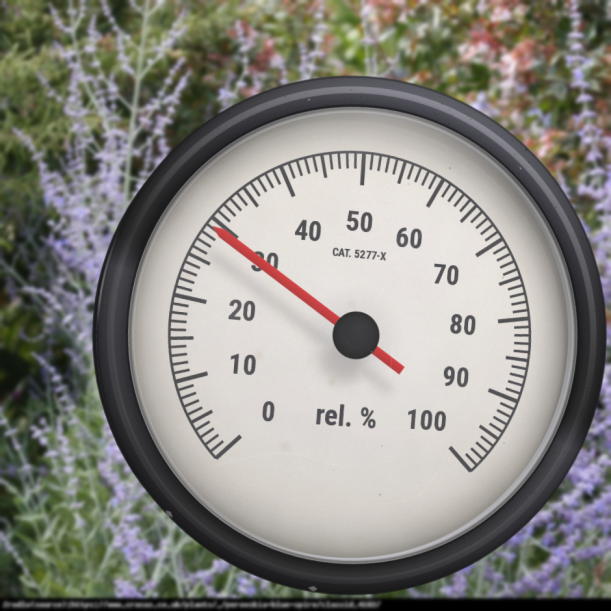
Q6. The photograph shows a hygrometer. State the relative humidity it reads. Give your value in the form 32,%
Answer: 29,%
